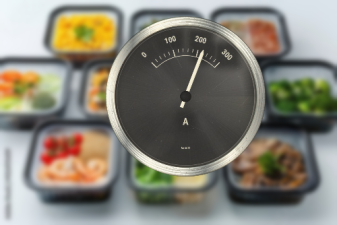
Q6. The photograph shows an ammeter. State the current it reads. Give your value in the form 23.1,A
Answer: 220,A
